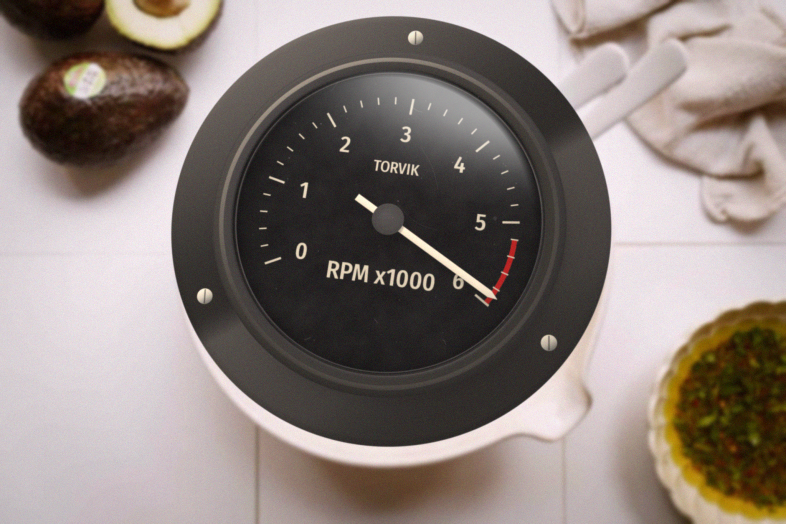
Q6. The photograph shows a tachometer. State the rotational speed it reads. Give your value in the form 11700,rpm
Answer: 5900,rpm
